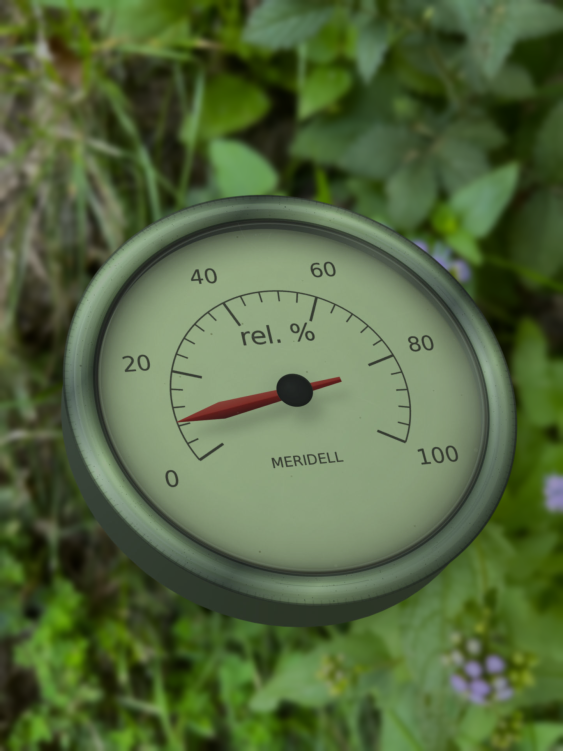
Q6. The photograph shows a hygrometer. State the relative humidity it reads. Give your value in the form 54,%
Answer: 8,%
